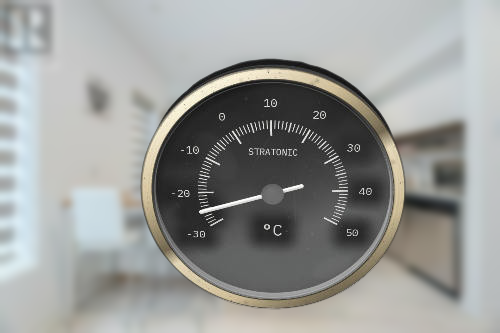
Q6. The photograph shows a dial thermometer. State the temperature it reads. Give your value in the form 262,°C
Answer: -25,°C
